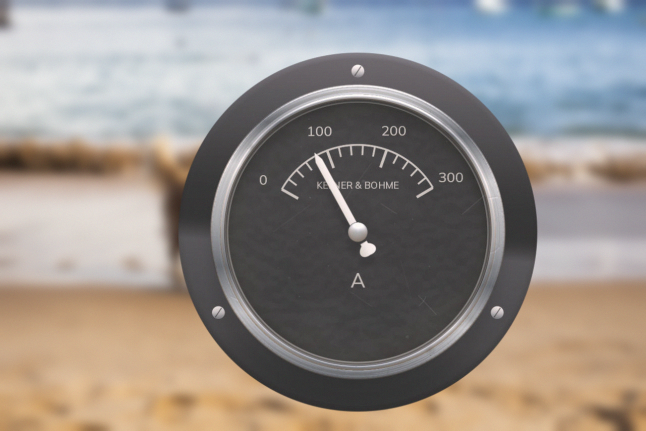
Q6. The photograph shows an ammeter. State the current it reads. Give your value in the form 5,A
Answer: 80,A
